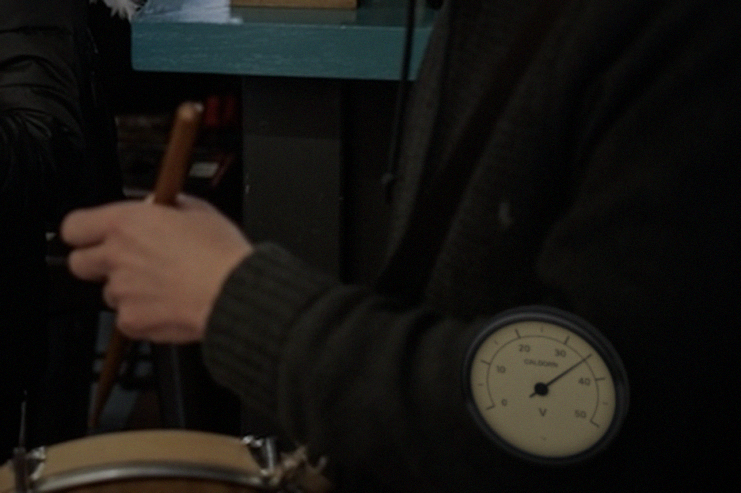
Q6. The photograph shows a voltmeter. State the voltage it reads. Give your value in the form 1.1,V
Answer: 35,V
